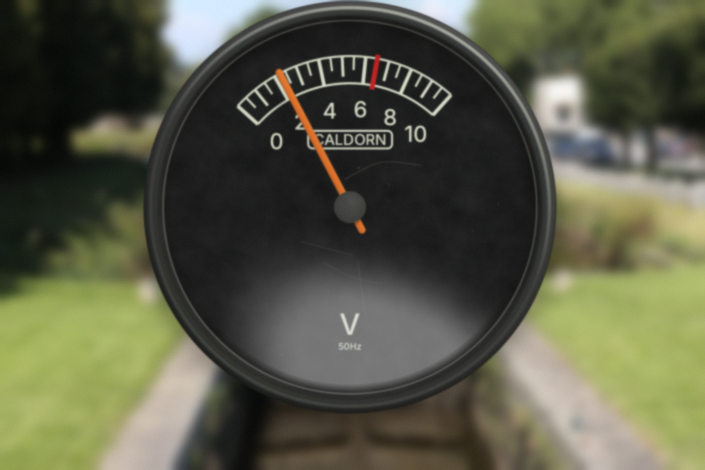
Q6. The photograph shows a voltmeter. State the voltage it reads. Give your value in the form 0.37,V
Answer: 2.25,V
